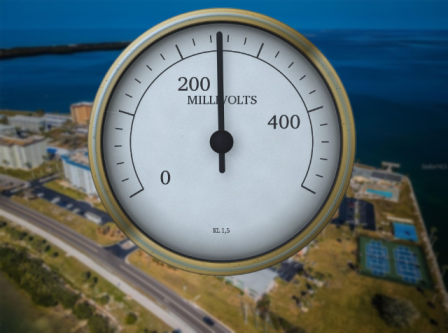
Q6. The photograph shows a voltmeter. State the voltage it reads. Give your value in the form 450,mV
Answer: 250,mV
